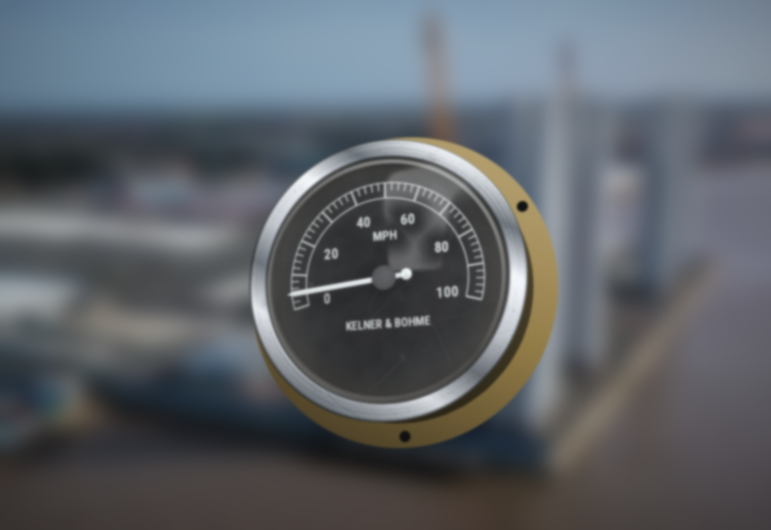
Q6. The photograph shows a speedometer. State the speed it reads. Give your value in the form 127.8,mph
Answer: 4,mph
